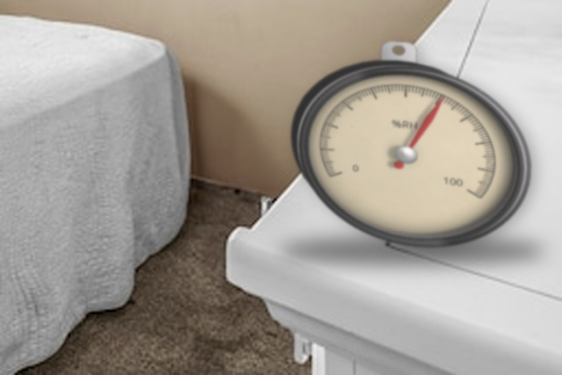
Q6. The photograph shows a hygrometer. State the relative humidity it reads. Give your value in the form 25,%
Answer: 60,%
